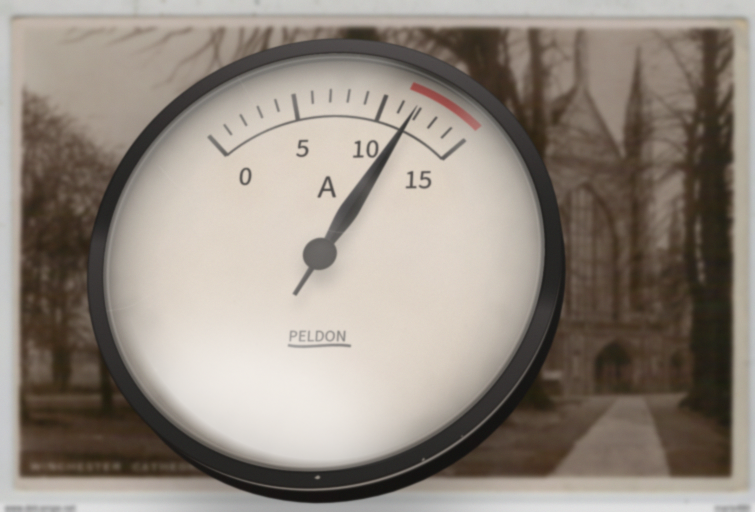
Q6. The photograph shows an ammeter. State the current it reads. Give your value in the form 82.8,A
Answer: 12,A
